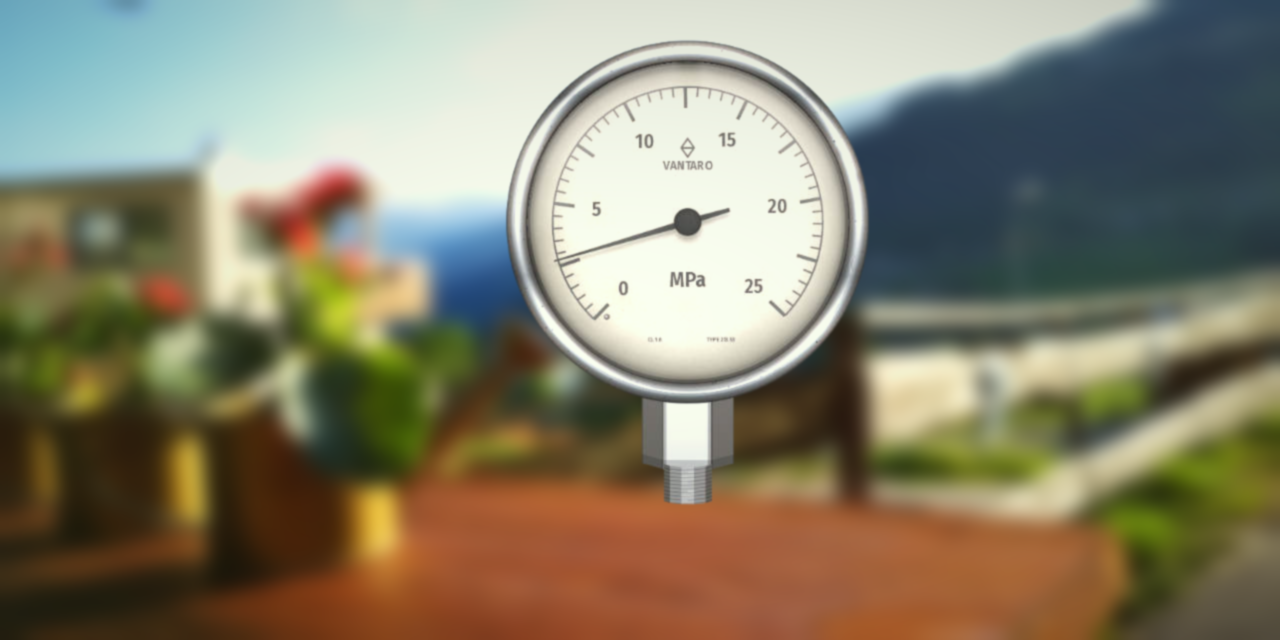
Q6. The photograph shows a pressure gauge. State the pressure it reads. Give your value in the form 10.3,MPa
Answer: 2.75,MPa
